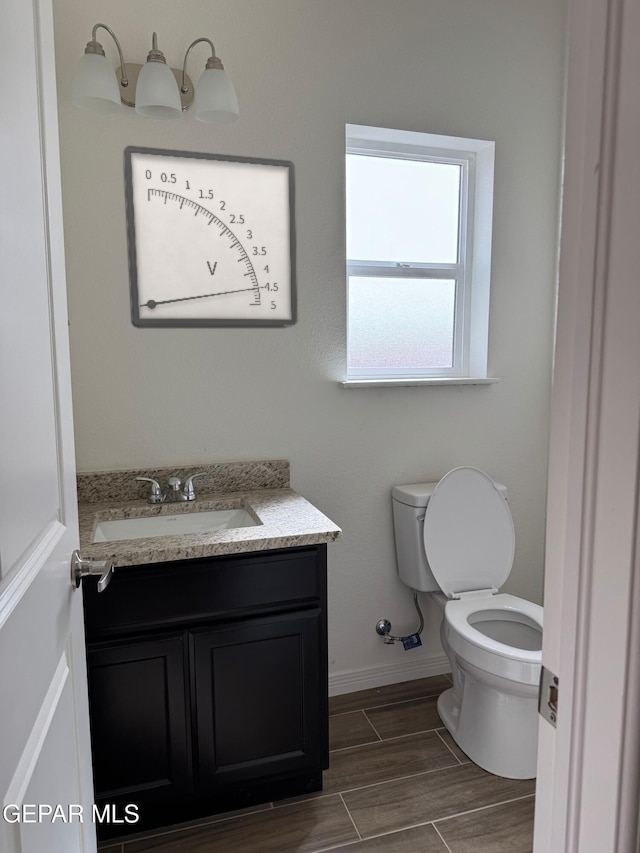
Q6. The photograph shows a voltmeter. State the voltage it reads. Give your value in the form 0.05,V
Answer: 4.5,V
